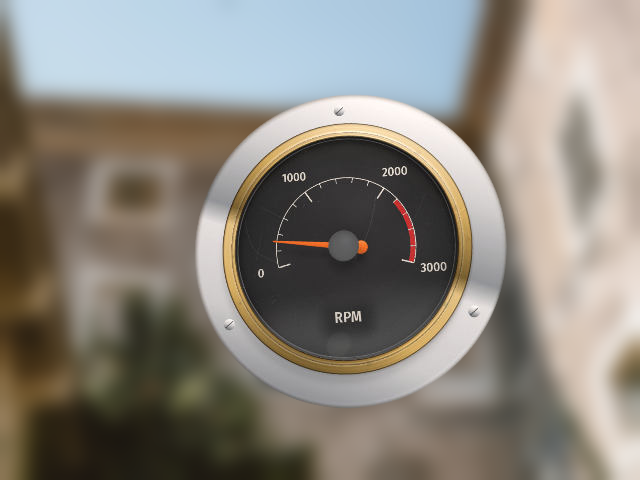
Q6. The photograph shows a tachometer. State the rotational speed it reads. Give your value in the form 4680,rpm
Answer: 300,rpm
